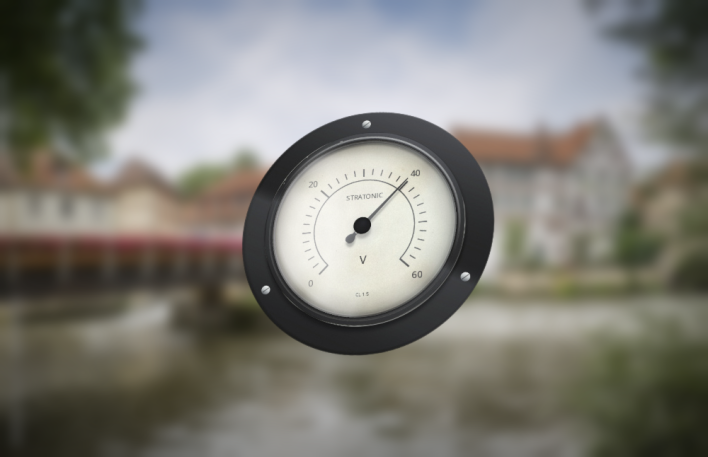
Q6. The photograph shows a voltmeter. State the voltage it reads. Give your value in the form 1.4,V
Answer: 40,V
